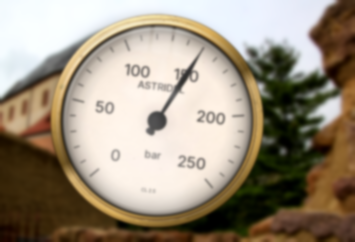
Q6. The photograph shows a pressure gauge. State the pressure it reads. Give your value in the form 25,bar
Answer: 150,bar
